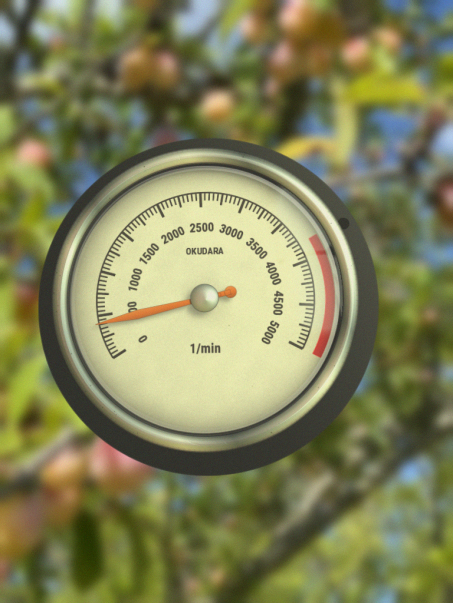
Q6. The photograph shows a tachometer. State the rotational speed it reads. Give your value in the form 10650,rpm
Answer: 400,rpm
